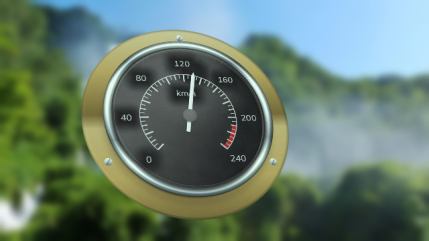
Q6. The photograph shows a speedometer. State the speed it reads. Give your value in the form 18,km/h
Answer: 130,km/h
